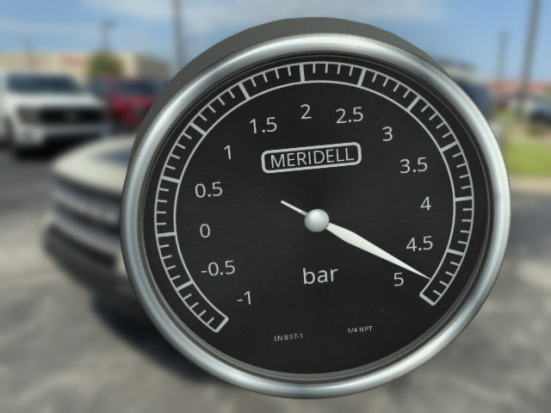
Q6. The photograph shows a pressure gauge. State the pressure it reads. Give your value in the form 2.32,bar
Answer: 4.8,bar
